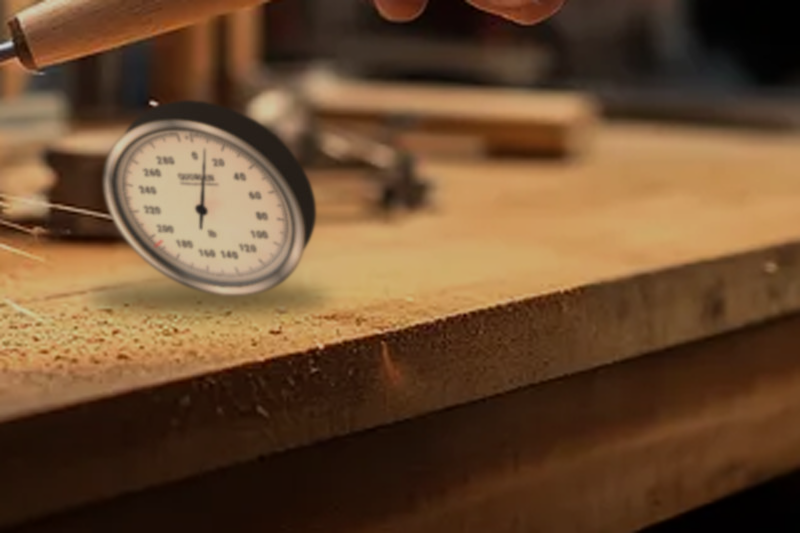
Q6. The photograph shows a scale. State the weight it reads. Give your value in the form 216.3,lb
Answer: 10,lb
